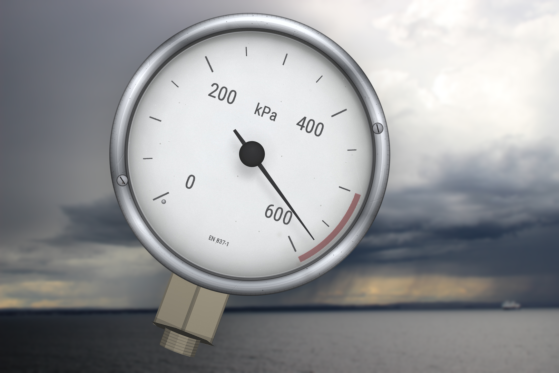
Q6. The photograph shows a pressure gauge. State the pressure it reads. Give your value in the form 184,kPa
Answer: 575,kPa
